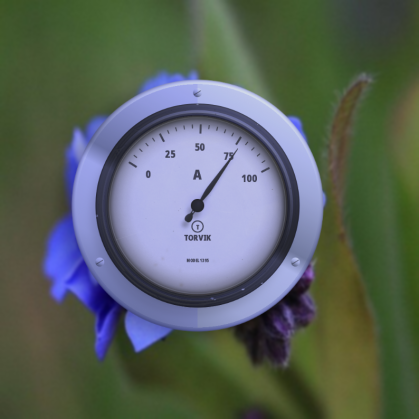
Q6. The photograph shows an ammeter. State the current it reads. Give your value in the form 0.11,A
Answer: 77.5,A
